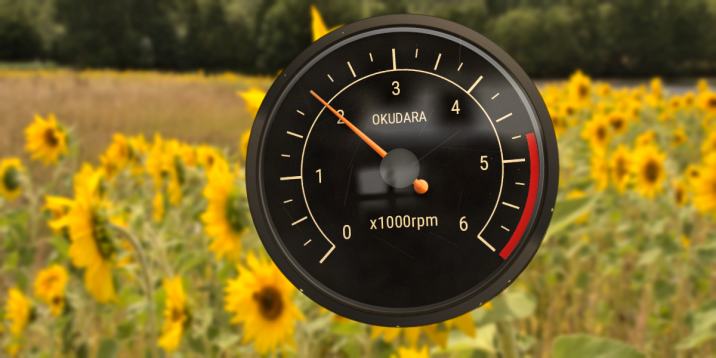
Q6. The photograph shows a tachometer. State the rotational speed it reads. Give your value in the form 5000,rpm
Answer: 2000,rpm
